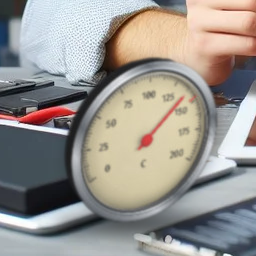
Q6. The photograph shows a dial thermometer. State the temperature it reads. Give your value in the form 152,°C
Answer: 137.5,°C
